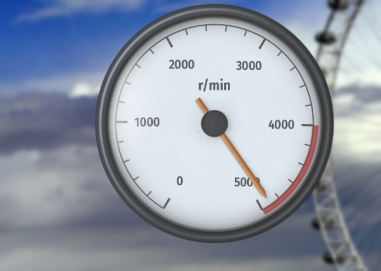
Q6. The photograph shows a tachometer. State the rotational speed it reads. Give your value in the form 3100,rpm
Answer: 4900,rpm
